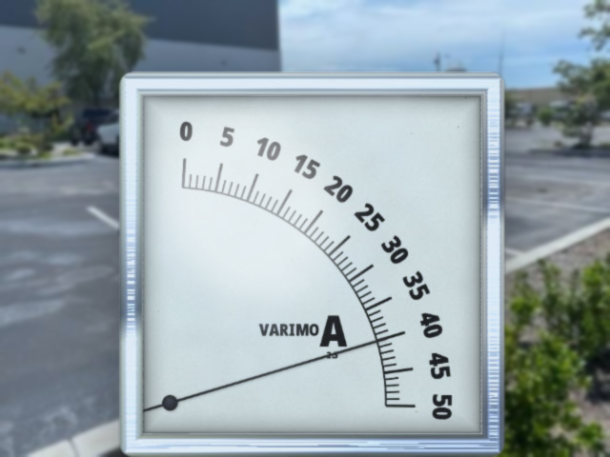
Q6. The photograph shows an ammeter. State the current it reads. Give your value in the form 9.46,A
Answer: 40,A
